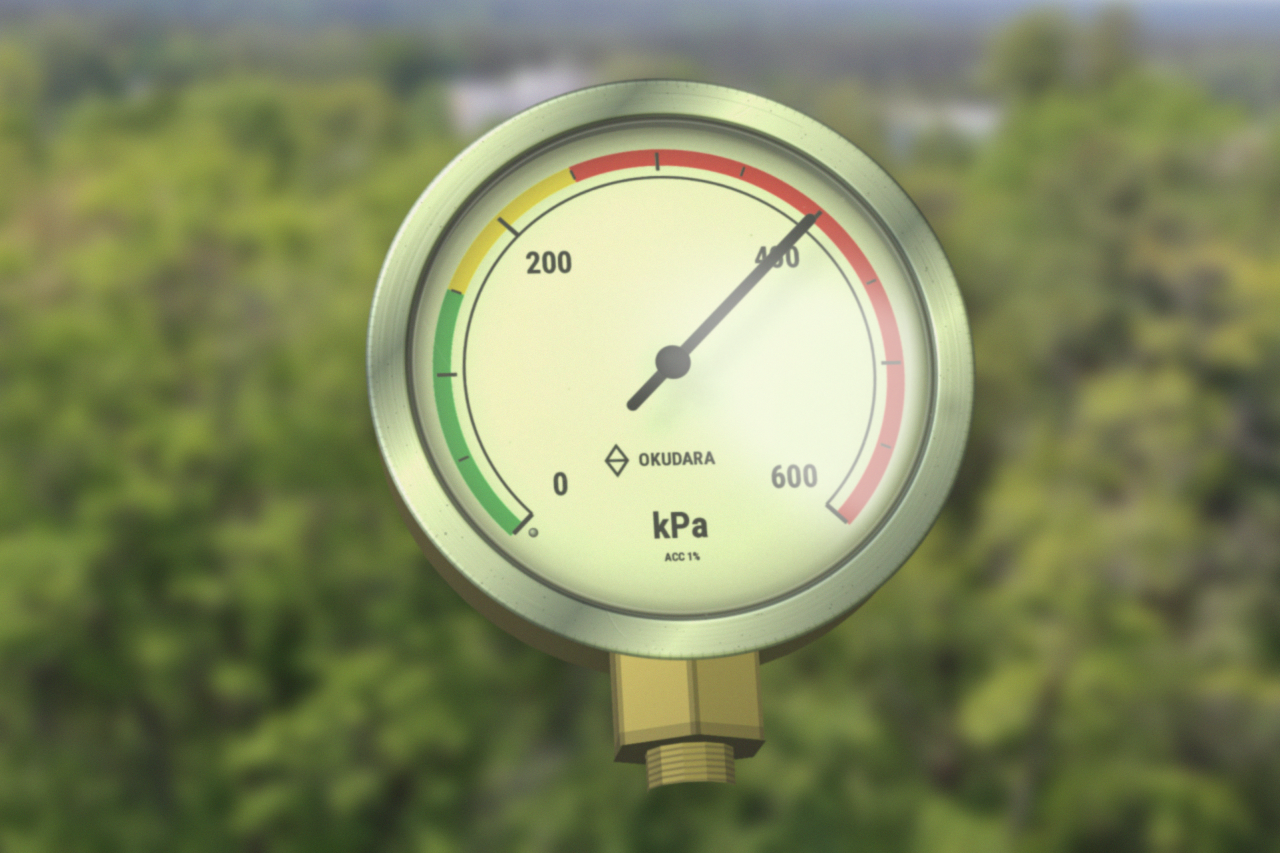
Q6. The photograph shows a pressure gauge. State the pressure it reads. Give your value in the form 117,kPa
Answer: 400,kPa
